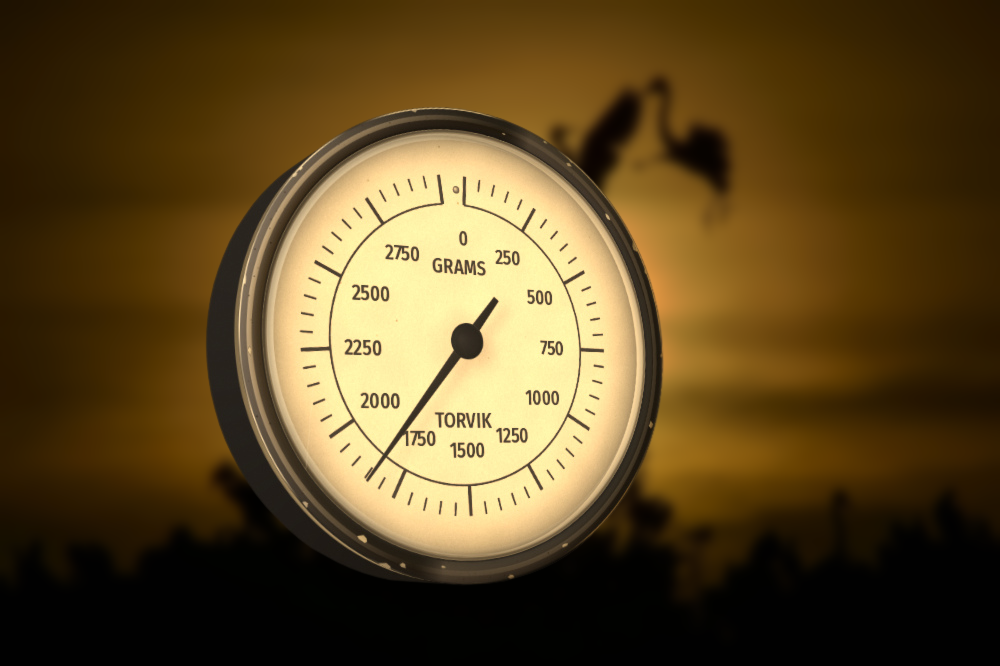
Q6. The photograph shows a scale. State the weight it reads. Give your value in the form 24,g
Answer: 1850,g
